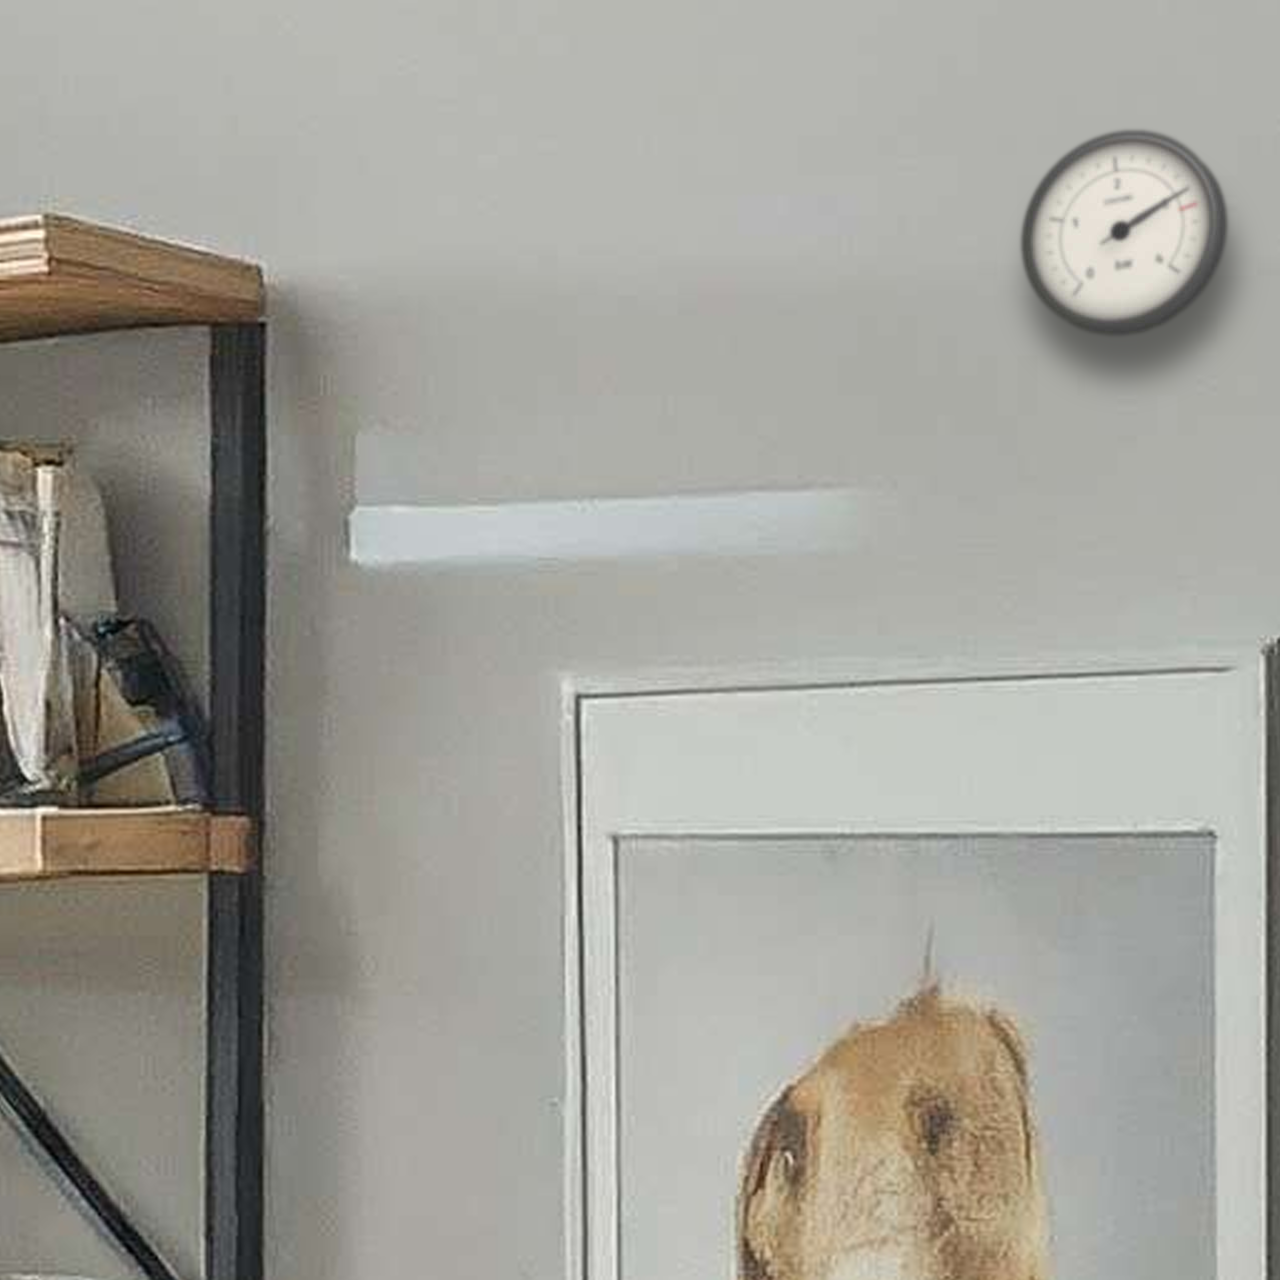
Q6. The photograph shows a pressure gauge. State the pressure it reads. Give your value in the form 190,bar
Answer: 3,bar
